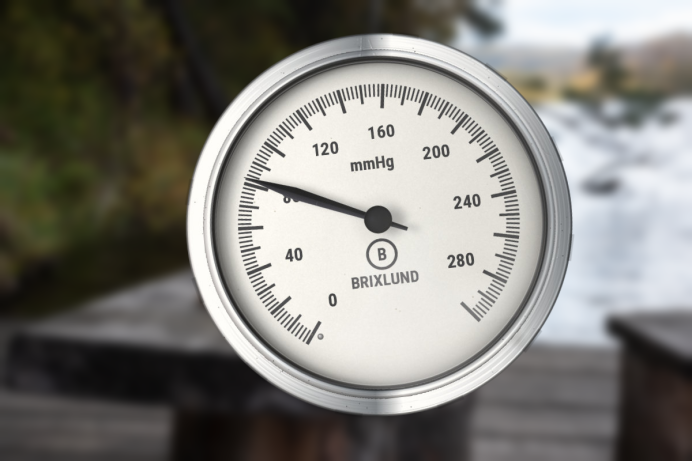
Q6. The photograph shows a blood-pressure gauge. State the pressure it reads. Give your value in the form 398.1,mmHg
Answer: 82,mmHg
